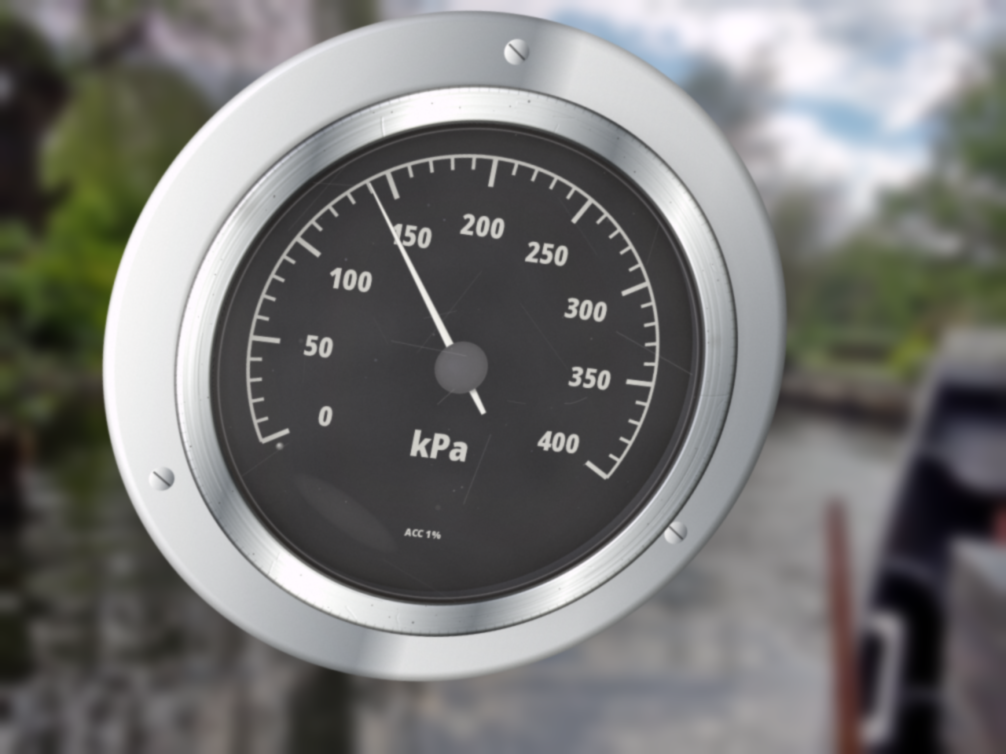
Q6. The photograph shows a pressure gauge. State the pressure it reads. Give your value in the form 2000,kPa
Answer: 140,kPa
